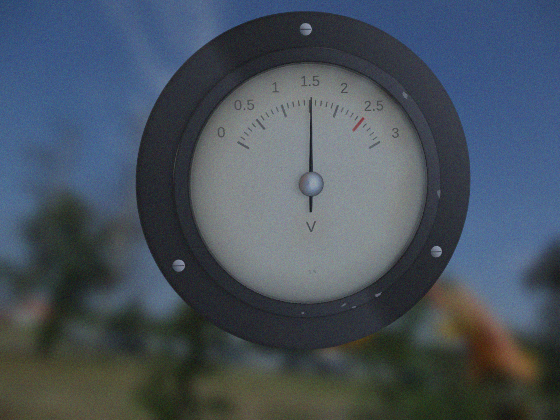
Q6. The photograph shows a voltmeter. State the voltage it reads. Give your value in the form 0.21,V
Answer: 1.5,V
